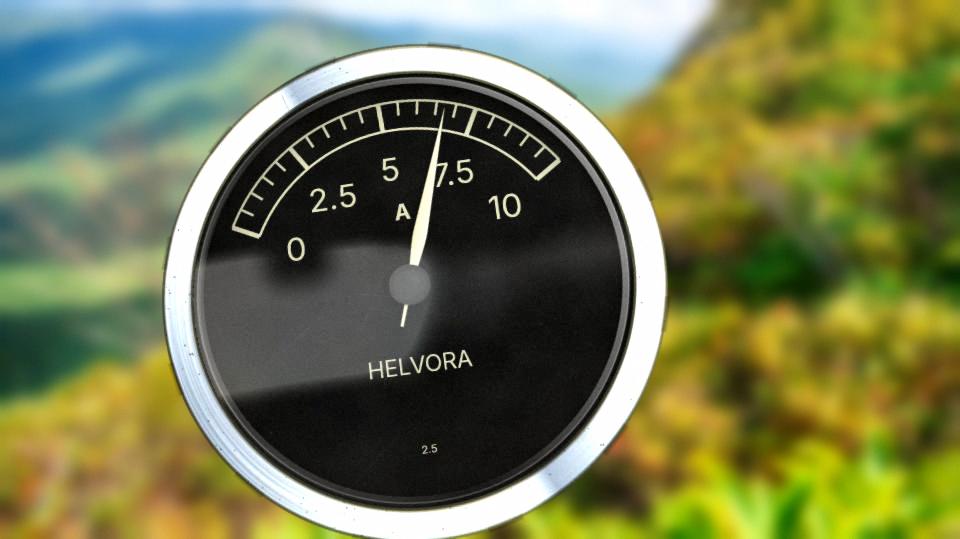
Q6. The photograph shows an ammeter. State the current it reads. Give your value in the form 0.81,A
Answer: 6.75,A
